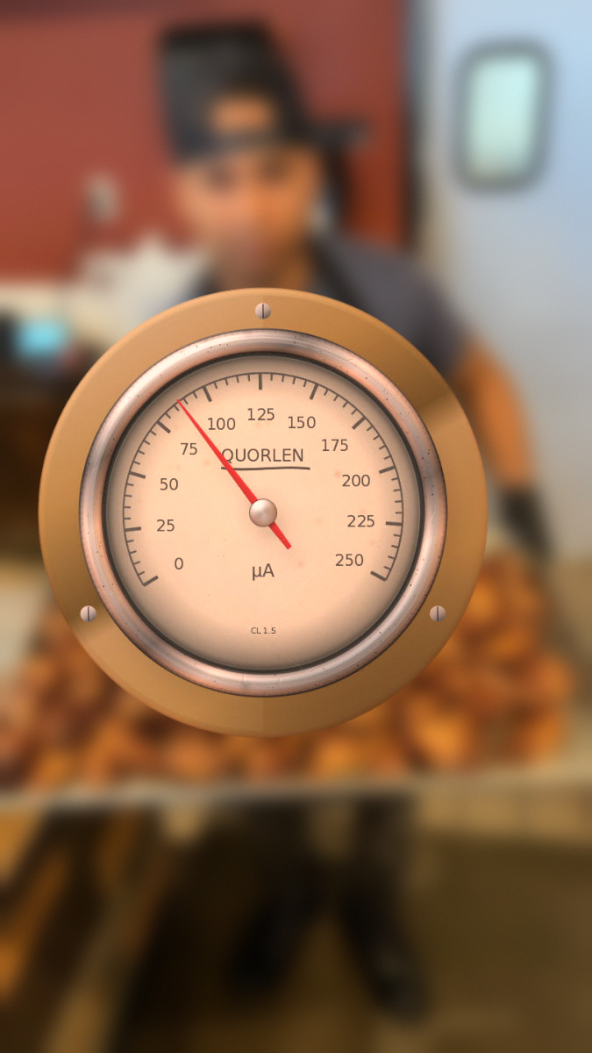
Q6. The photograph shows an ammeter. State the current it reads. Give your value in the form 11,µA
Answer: 87.5,µA
